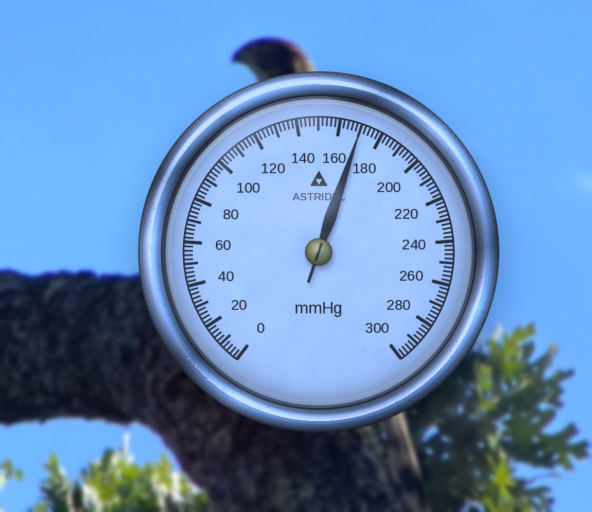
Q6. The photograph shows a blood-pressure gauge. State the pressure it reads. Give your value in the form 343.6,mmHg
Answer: 170,mmHg
